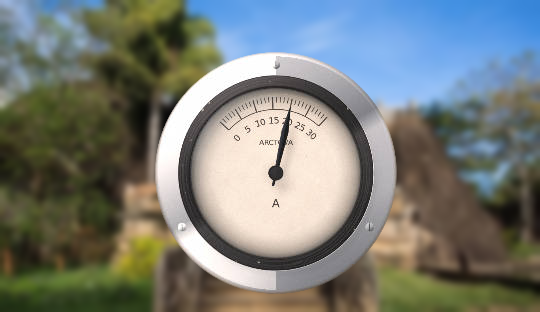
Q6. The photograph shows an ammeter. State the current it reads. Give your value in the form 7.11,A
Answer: 20,A
